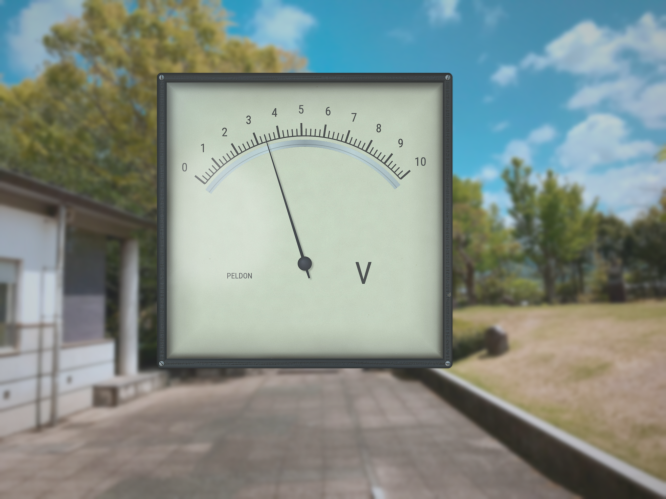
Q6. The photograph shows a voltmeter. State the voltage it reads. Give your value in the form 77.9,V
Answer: 3.4,V
